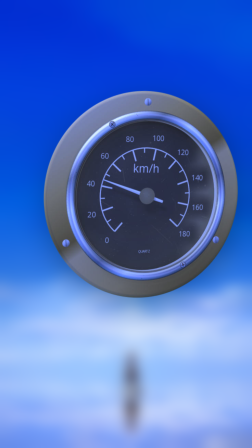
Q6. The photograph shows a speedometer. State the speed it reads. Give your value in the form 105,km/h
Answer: 45,km/h
